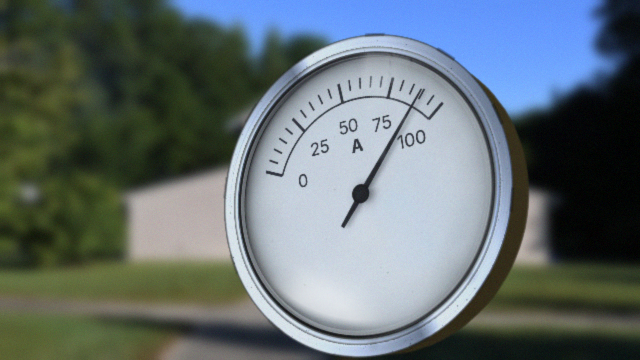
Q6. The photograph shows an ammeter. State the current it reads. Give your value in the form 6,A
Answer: 90,A
